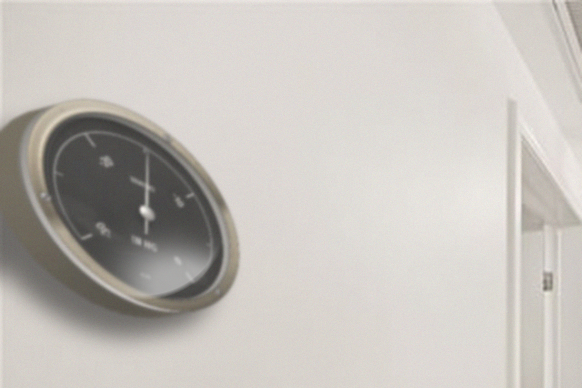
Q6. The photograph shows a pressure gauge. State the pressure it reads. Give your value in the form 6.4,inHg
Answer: -15,inHg
